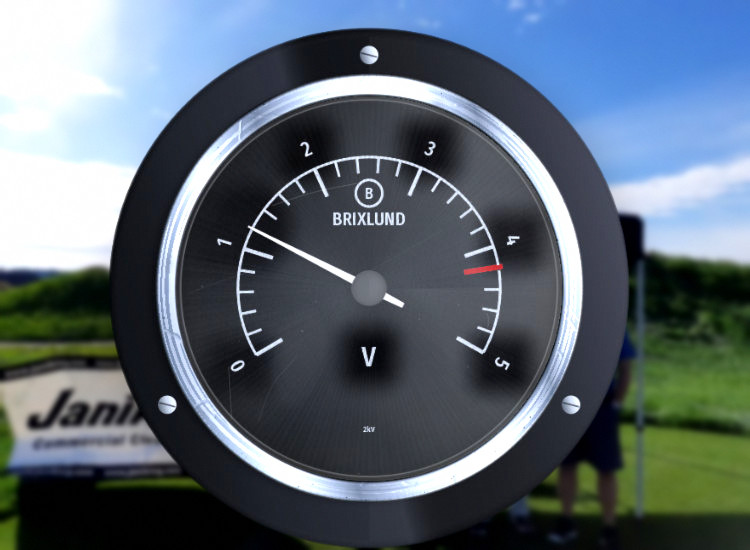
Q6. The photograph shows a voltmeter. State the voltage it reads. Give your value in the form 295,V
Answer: 1.2,V
